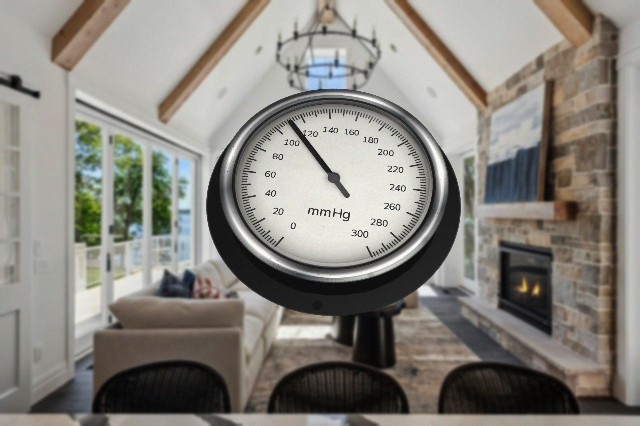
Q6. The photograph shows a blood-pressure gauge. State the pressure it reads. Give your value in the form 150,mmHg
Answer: 110,mmHg
